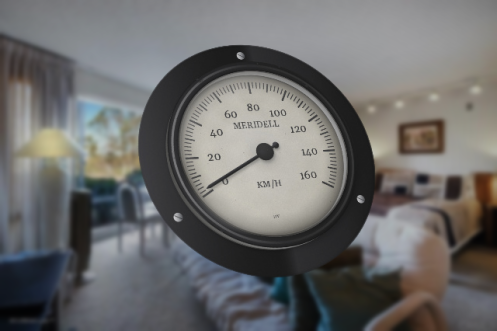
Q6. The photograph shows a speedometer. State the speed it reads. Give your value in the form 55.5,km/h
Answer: 2,km/h
